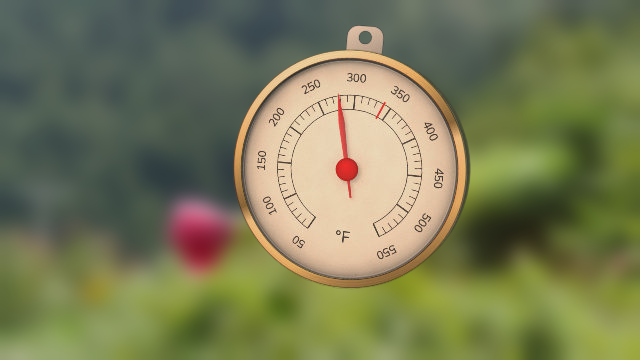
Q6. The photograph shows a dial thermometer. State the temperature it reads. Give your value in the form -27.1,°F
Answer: 280,°F
